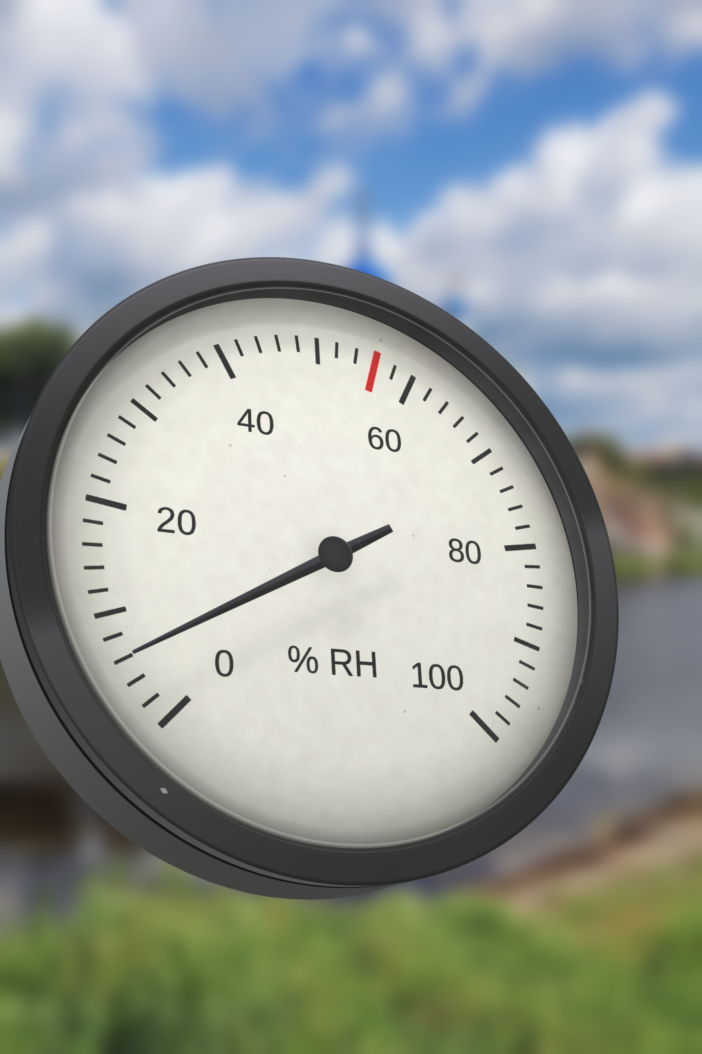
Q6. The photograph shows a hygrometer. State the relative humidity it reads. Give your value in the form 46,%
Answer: 6,%
